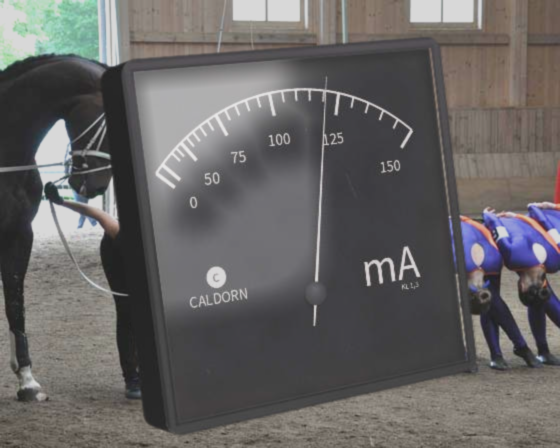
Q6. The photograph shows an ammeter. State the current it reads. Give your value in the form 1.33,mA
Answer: 120,mA
